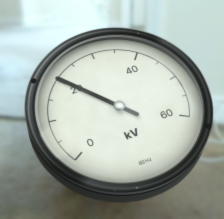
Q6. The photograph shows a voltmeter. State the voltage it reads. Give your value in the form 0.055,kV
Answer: 20,kV
